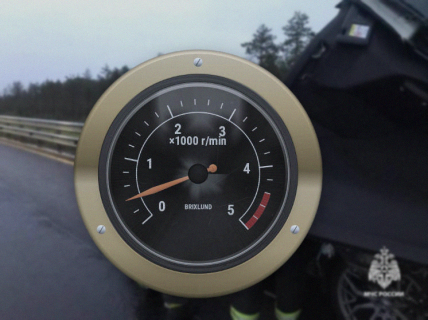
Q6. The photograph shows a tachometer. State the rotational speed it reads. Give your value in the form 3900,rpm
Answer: 400,rpm
